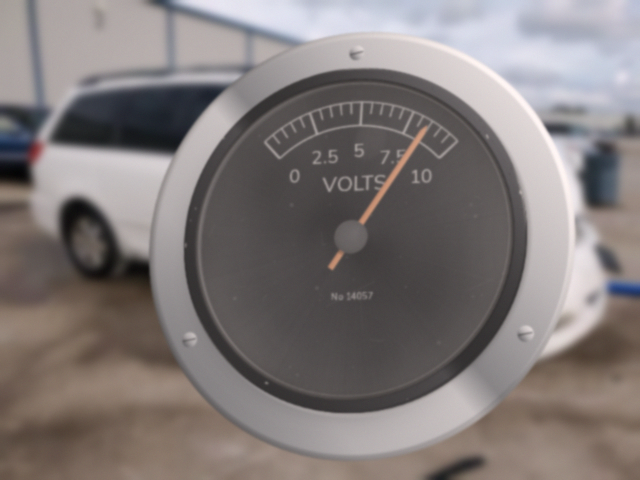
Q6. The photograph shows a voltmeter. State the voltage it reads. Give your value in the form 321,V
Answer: 8.5,V
